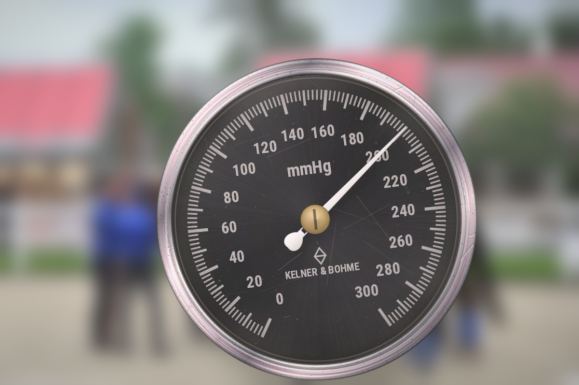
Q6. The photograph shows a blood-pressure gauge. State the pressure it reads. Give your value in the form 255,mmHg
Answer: 200,mmHg
